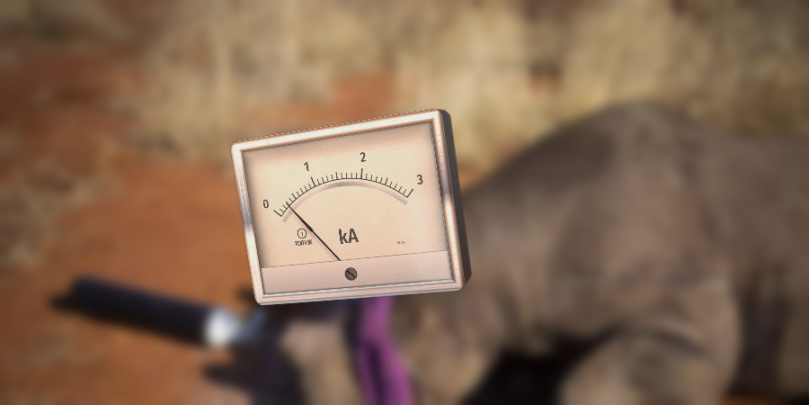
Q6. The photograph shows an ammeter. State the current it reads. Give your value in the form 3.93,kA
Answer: 0.3,kA
